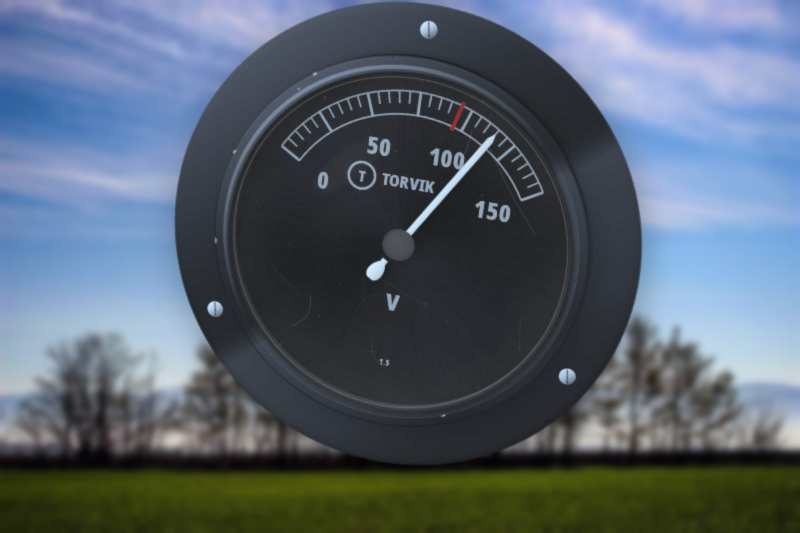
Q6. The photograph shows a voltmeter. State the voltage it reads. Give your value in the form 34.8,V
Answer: 115,V
